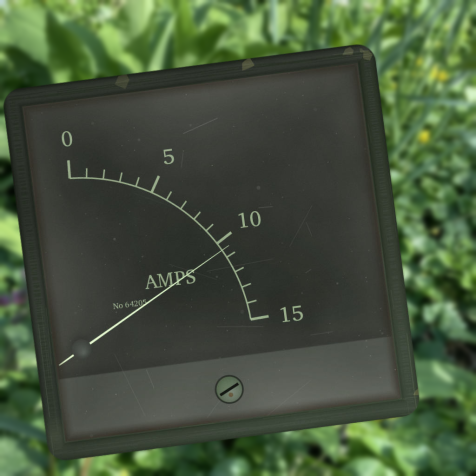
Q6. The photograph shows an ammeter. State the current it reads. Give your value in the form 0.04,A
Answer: 10.5,A
